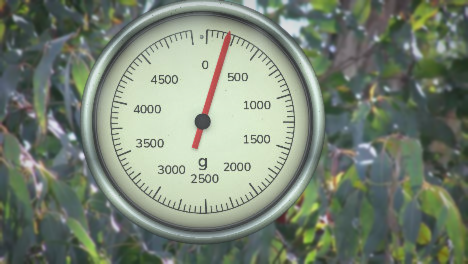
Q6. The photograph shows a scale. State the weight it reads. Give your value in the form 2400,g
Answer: 200,g
